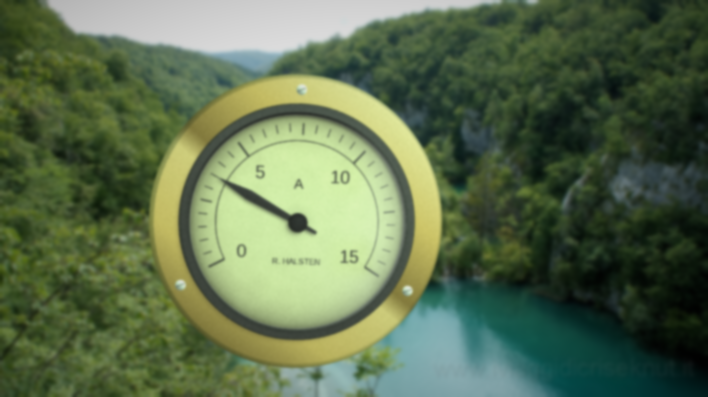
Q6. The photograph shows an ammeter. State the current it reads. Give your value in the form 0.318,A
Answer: 3.5,A
